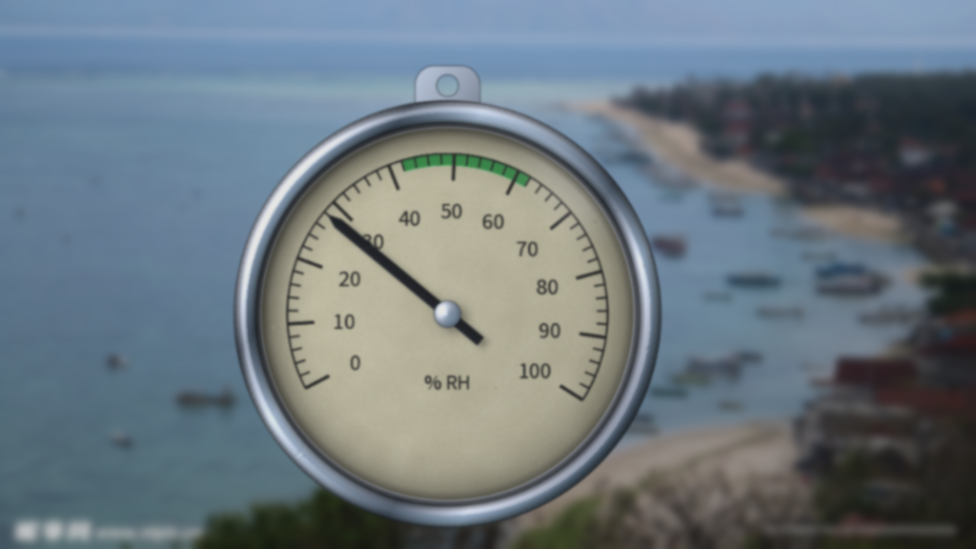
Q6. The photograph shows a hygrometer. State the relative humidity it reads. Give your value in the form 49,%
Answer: 28,%
